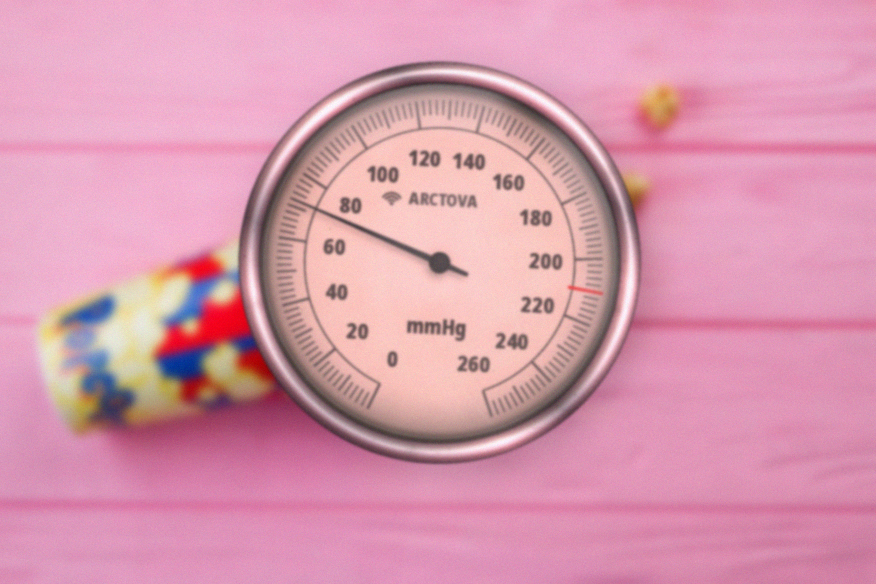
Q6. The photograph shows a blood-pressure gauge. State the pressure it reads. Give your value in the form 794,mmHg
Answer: 72,mmHg
